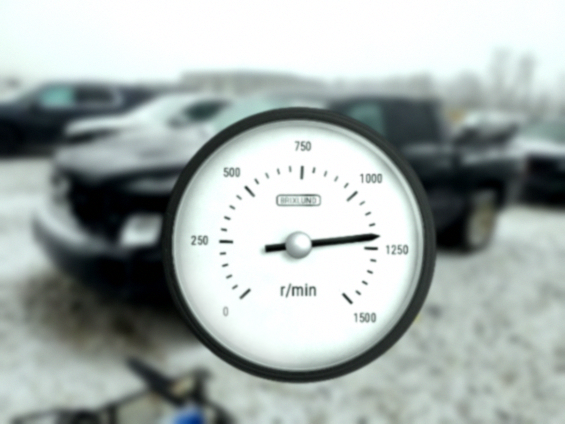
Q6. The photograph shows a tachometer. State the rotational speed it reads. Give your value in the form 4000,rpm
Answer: 1200,rpm
